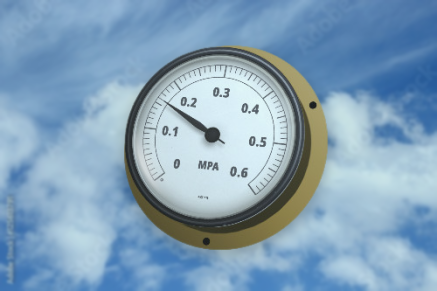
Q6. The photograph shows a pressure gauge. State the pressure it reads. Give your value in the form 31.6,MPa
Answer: 0.16,MPa
